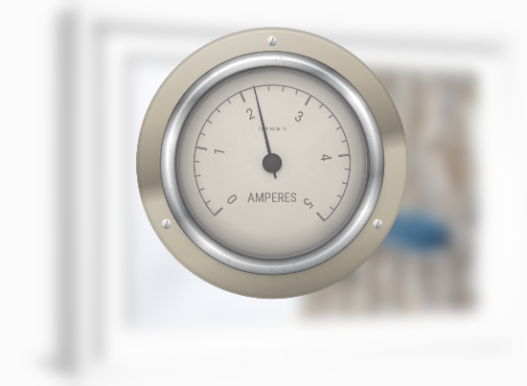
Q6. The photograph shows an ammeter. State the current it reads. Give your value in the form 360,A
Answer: 2.2,A
